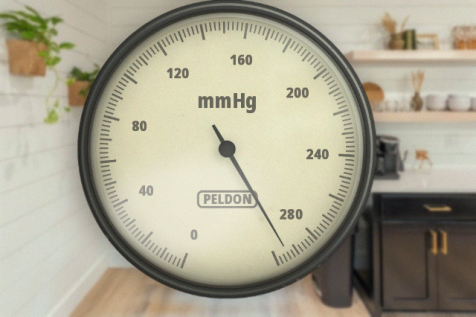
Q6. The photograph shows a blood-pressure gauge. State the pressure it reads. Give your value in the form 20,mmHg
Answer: 294,mmHg
